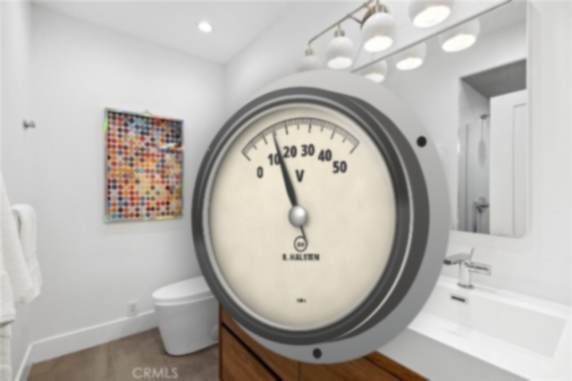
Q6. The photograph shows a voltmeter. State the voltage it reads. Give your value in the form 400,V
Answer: 15,V
